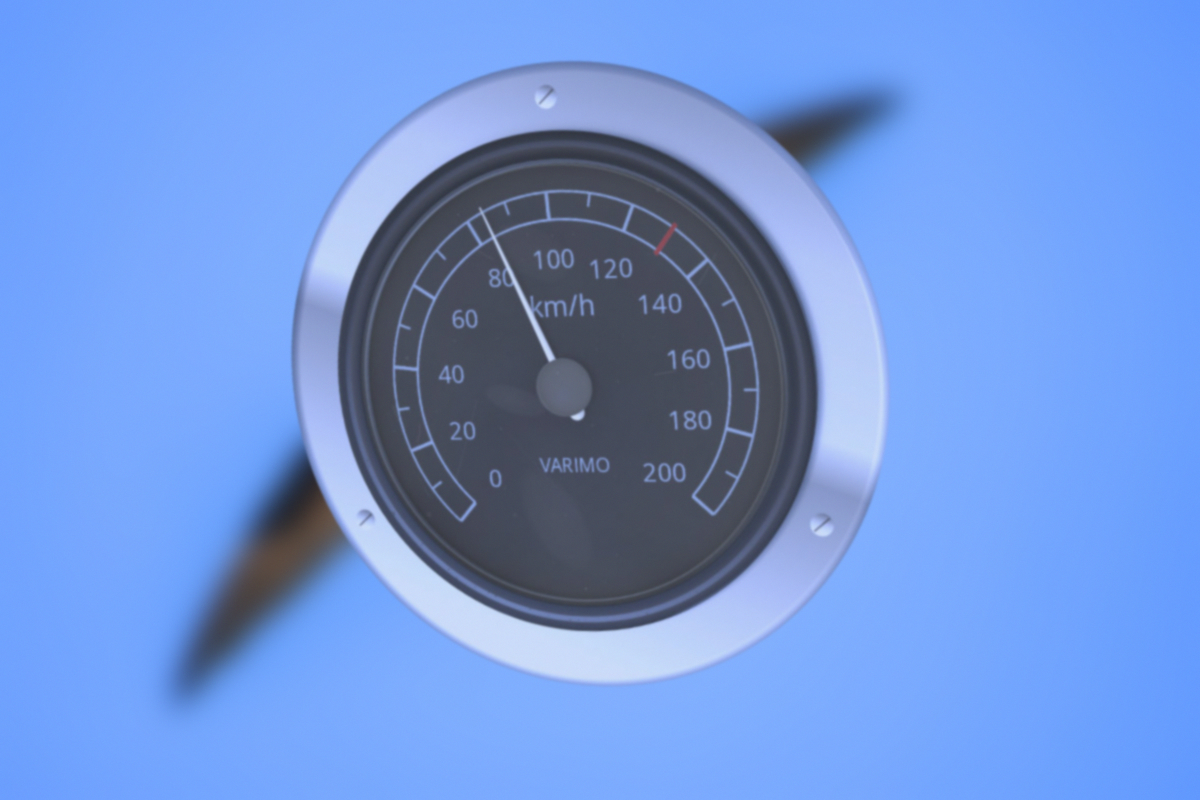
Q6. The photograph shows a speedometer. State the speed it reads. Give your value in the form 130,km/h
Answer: 85,km/h
